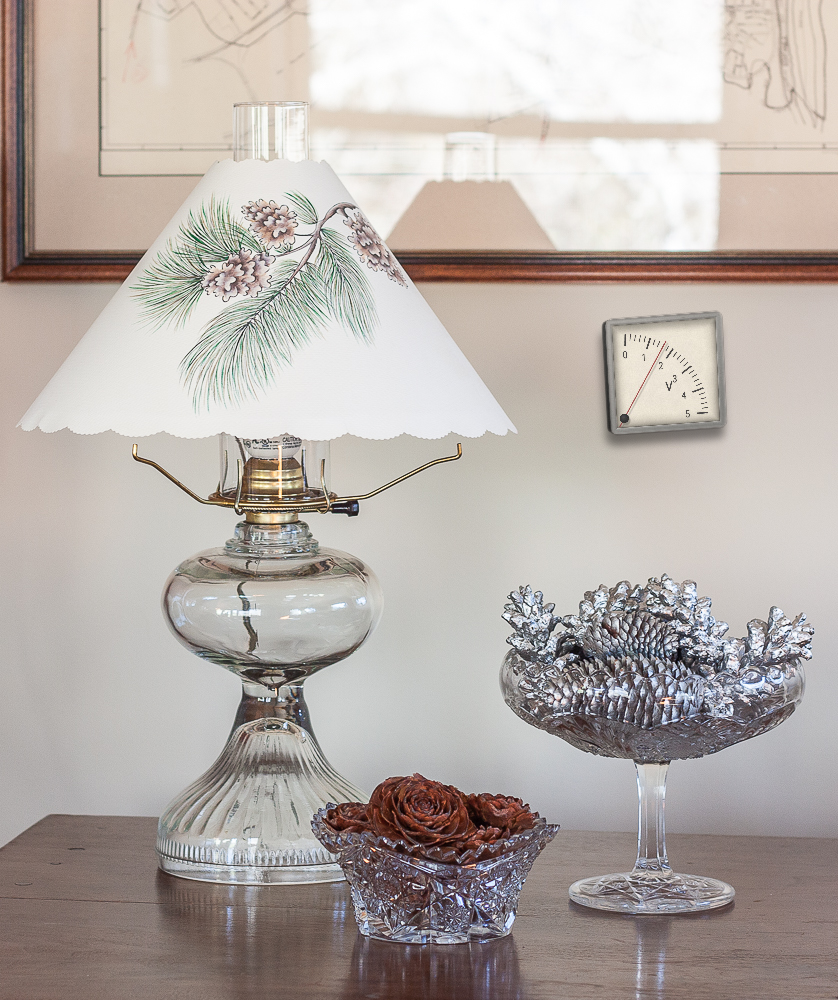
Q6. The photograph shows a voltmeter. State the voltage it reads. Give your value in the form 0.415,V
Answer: 1.6,V
